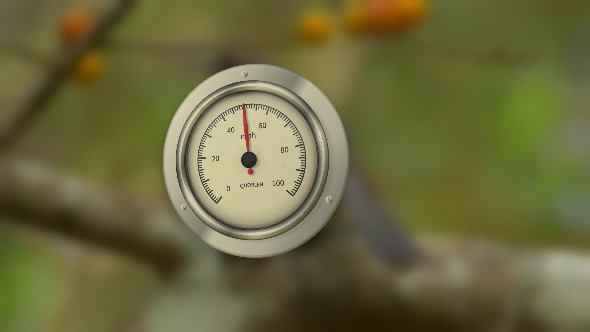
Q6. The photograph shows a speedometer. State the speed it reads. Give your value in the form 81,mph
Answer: 50,mph
